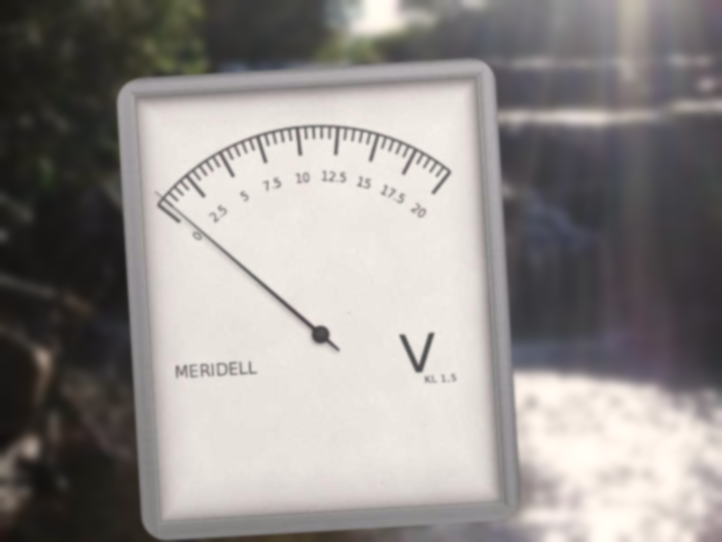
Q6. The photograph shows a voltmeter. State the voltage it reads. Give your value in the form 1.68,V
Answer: 0.5,V
